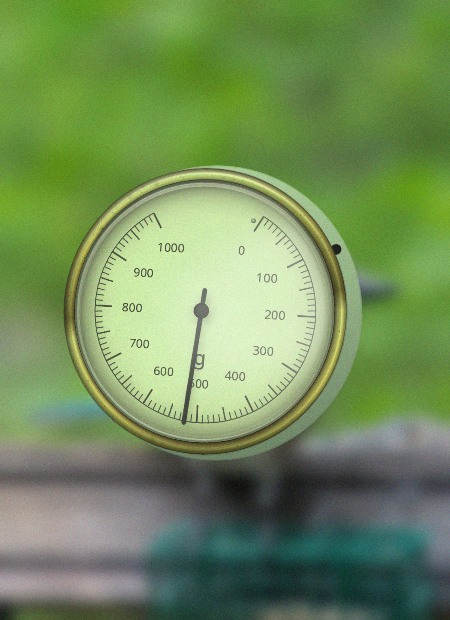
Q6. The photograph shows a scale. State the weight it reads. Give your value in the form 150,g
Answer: 520,g
